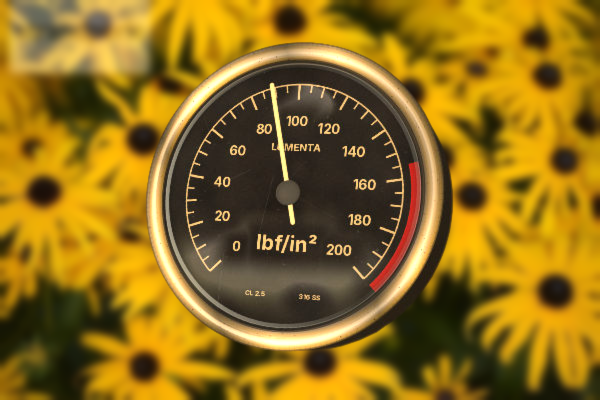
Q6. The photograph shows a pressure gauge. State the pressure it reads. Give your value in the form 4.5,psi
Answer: 90,psi
